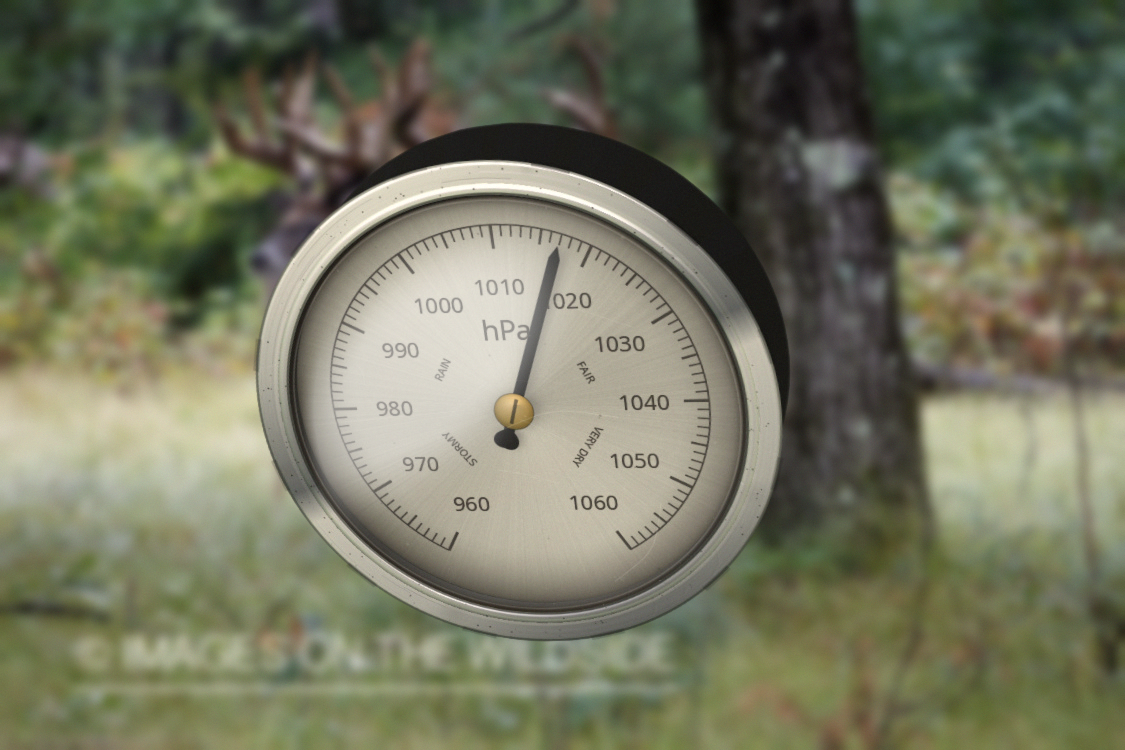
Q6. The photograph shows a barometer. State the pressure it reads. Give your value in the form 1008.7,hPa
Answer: 1017,hPa
